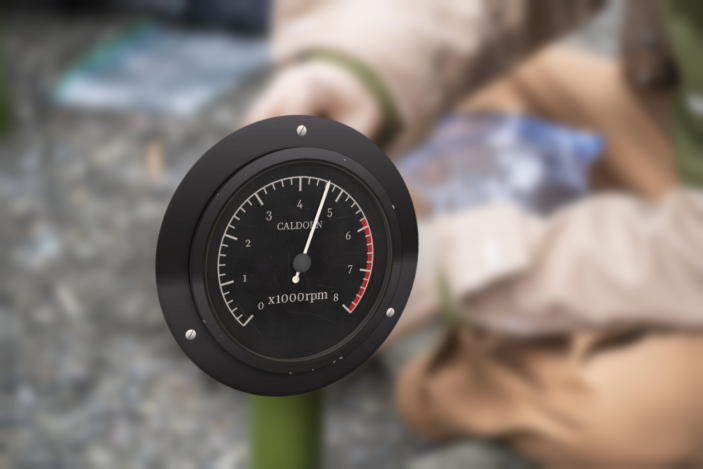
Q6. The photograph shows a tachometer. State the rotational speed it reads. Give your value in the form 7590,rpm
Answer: 4600,rpm
